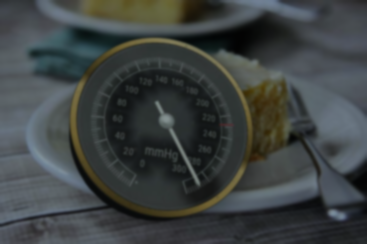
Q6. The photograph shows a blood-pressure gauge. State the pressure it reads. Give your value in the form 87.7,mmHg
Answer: 290,mmHg
